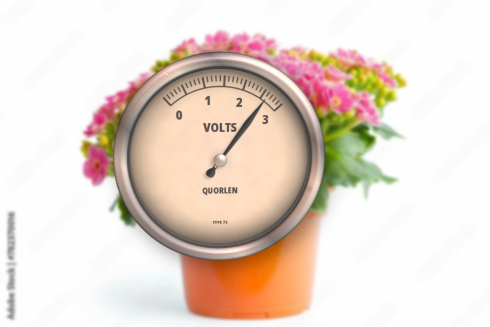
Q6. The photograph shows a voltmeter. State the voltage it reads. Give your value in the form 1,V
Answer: 2.6,V
